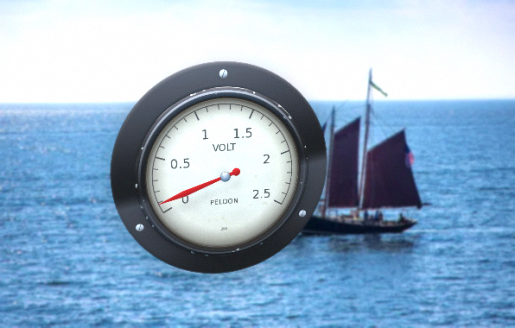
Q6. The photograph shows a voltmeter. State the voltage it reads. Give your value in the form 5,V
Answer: 0.1,V
